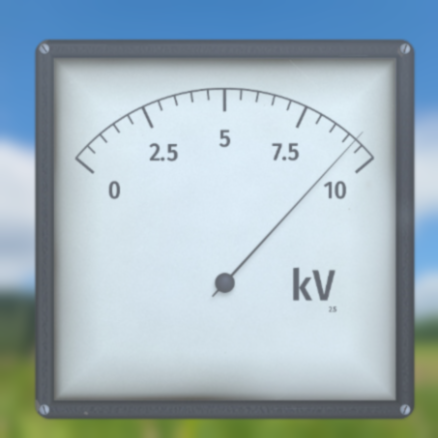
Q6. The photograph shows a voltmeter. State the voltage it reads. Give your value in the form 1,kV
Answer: 9.25,kV
